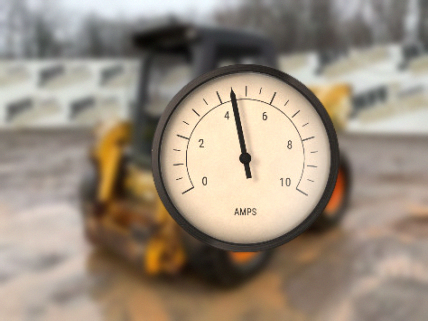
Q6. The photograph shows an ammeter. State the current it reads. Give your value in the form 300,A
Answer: 4.5,A
